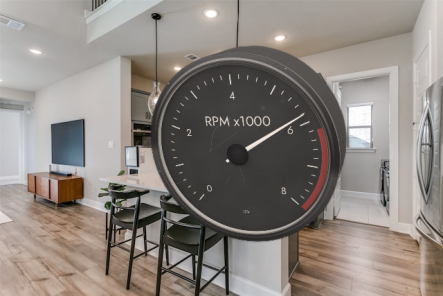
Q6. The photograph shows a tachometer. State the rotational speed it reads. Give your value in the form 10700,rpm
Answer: 5800,rpm
